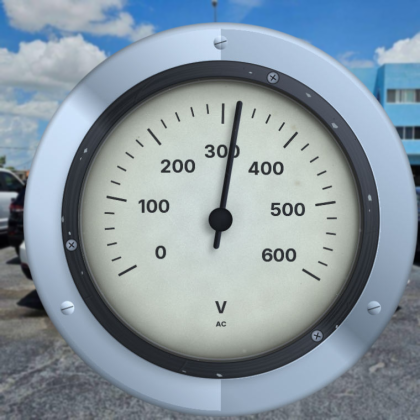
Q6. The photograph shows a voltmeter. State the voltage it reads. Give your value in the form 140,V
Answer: 320,V
